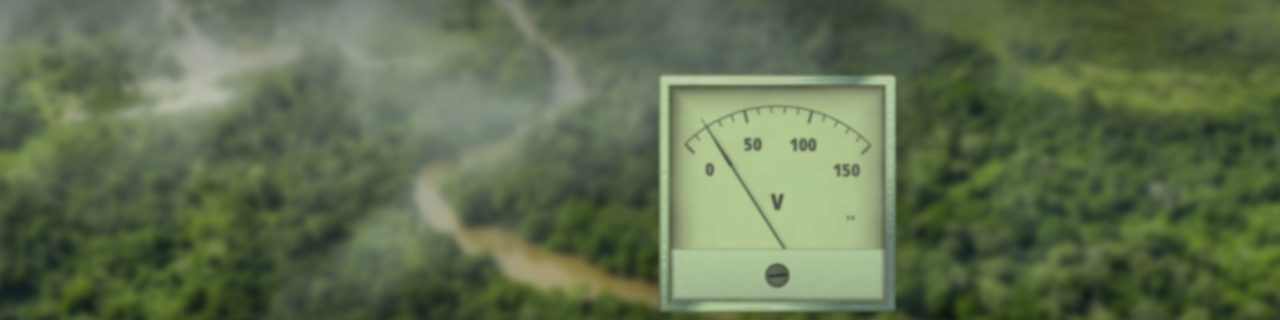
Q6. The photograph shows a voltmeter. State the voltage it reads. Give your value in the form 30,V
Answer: 20,V
